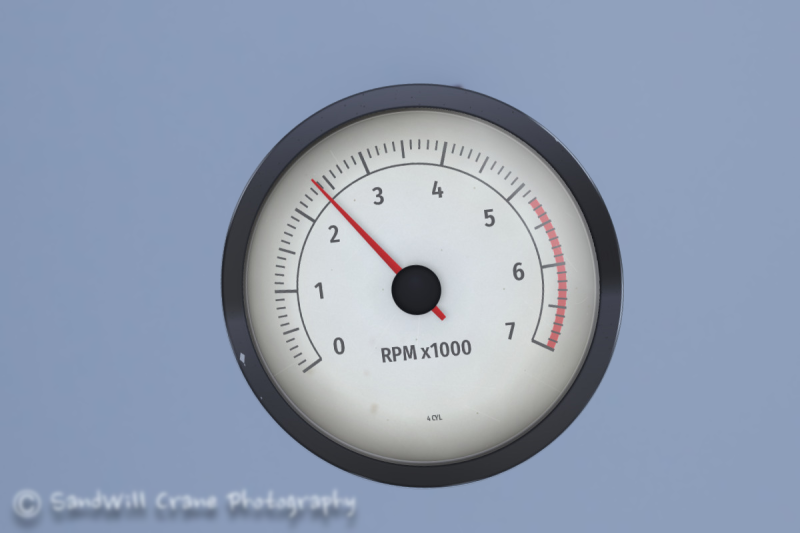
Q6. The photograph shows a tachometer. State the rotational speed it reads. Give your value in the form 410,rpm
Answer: 2400,rpm
